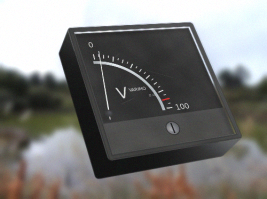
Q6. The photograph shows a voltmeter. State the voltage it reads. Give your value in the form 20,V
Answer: 5,V
